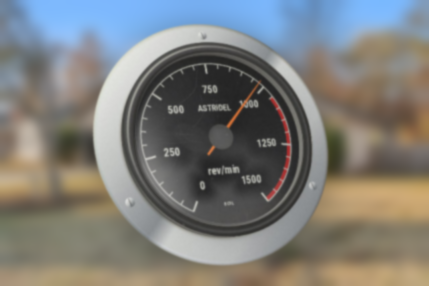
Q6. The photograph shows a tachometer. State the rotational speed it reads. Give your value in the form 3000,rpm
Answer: 975,rpm
